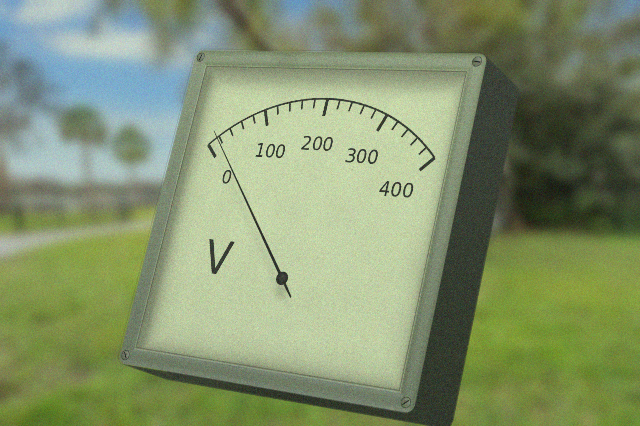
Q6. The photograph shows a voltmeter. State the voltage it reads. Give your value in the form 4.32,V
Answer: 20,V
